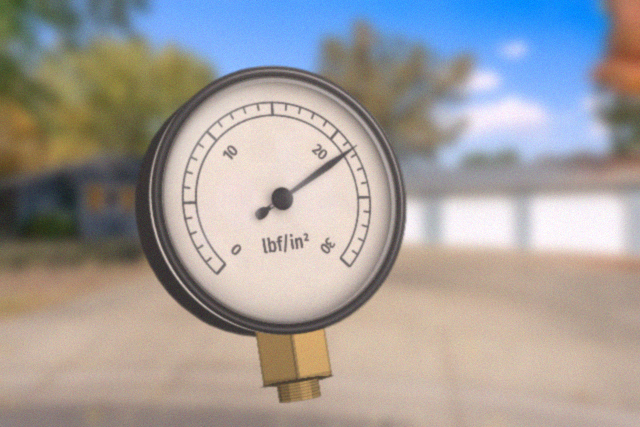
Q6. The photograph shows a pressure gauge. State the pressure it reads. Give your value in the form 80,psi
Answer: 21.5,psi
